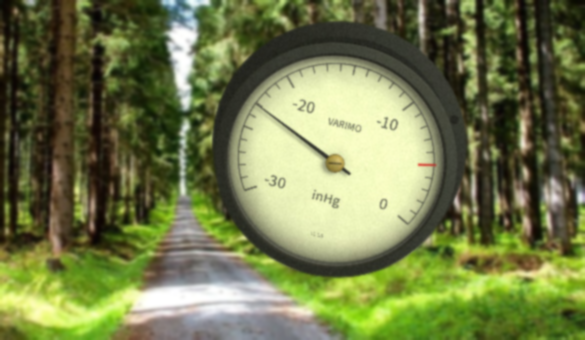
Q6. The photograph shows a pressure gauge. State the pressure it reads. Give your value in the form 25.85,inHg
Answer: -23,inHg
